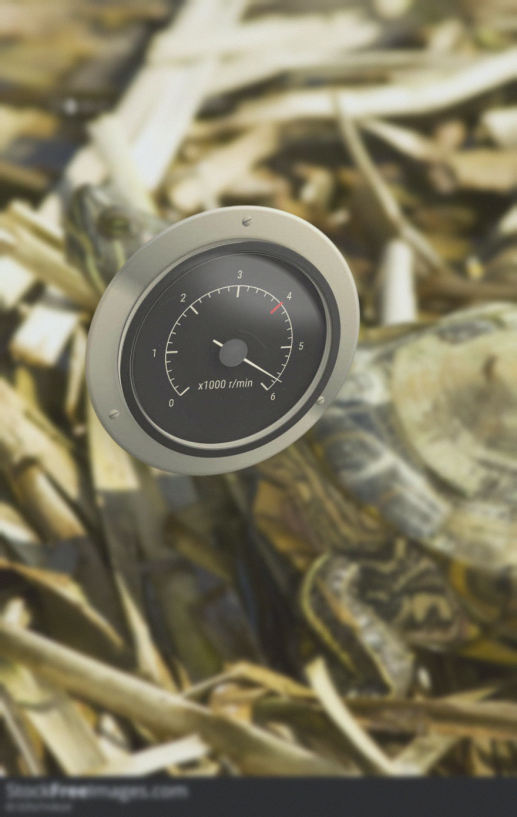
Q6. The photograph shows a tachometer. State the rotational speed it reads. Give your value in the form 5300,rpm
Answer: 5700,rpm
